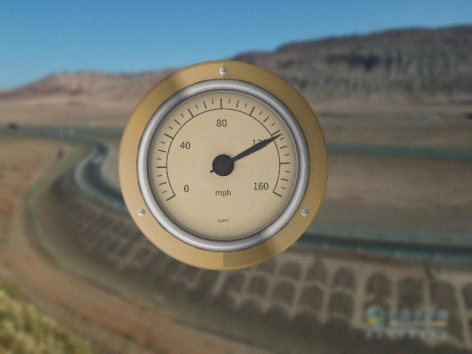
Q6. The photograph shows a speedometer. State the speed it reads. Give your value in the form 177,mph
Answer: 122.5,mph
